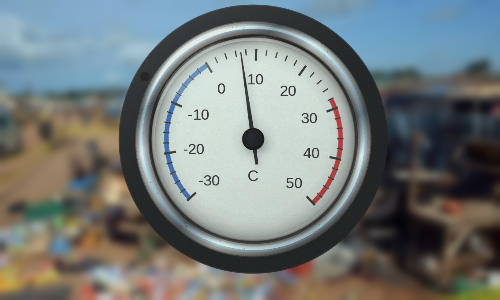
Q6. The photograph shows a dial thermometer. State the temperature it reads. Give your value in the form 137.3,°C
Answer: 7,°C
